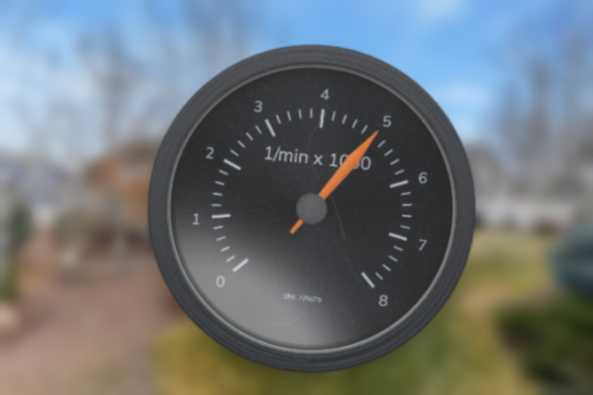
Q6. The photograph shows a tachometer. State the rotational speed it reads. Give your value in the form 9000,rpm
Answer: 5000,rpm
